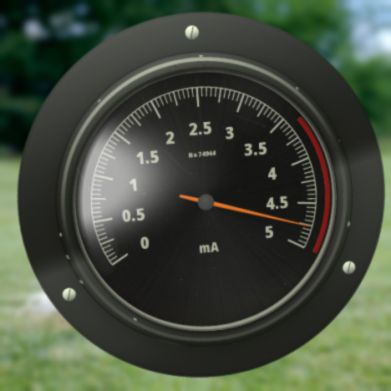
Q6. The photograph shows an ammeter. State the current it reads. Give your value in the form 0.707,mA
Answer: 4.75,mA
